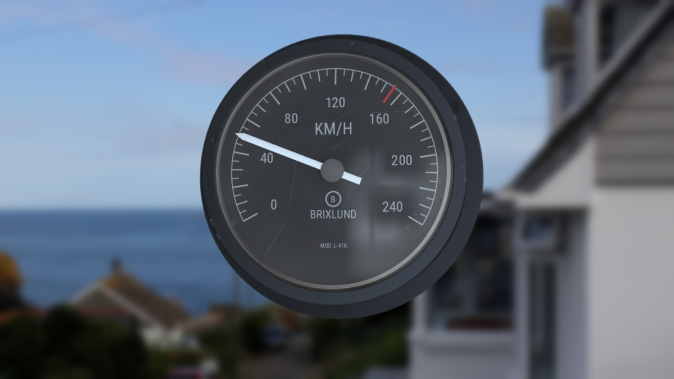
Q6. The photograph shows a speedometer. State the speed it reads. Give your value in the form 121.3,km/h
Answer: 50,km/h
